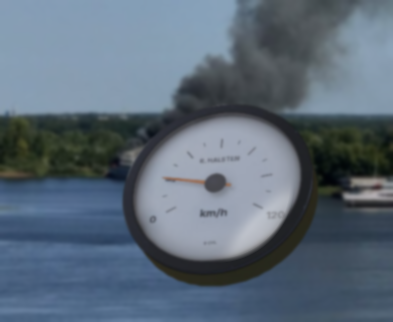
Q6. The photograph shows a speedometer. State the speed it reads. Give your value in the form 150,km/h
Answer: 20,km/h
